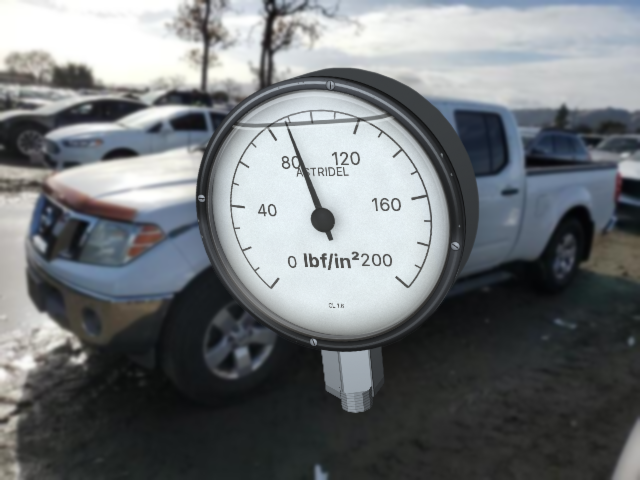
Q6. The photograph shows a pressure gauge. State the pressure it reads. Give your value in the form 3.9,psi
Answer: 90,psi
